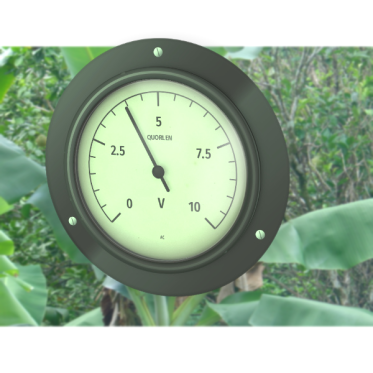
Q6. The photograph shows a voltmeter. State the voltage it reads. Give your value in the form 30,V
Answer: 4,V
